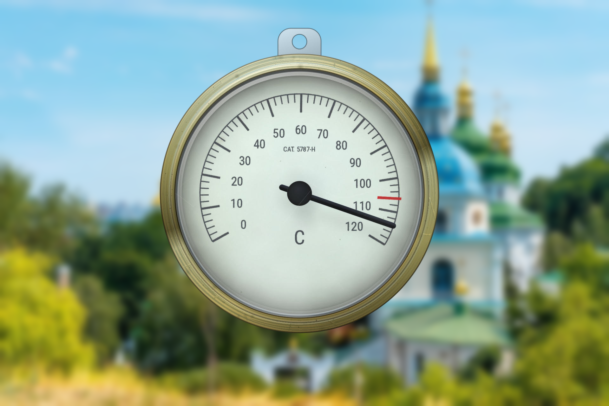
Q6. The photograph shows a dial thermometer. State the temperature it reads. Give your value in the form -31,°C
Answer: 114,°C
